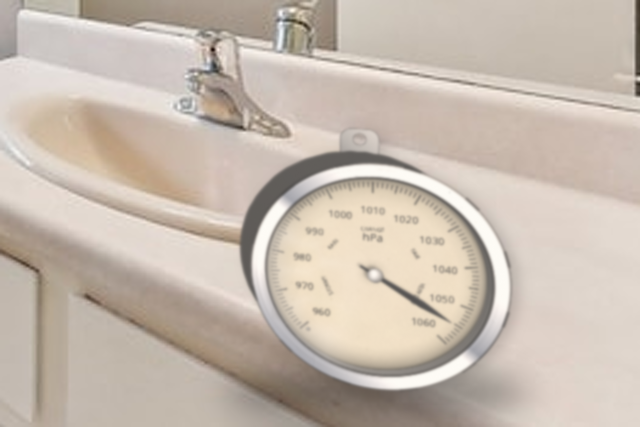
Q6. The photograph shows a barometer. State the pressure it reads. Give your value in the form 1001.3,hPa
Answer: 1055,hPa
